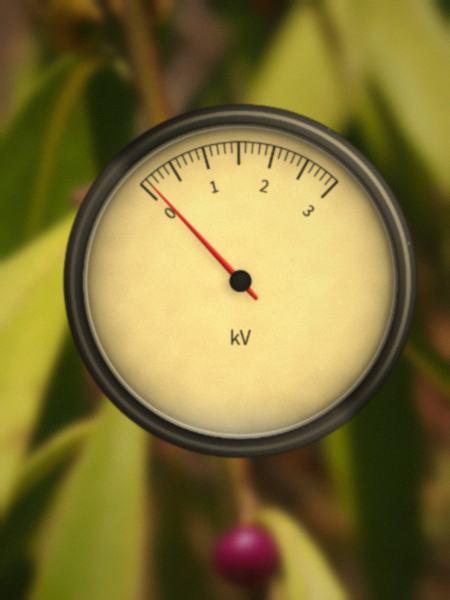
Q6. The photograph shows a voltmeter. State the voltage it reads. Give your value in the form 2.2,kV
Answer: 0.1,kV
